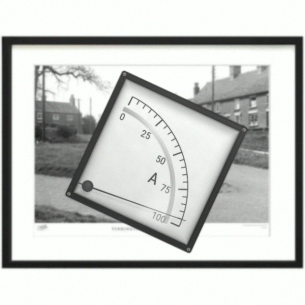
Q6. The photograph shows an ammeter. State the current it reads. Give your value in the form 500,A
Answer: 95,A
